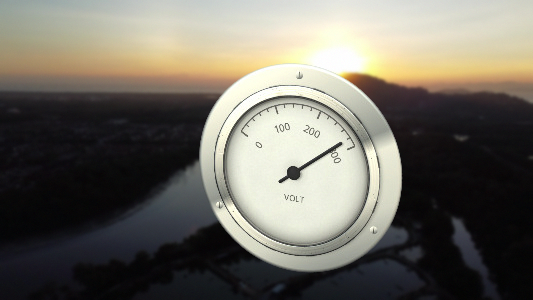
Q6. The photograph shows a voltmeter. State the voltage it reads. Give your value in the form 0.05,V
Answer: 280,V
